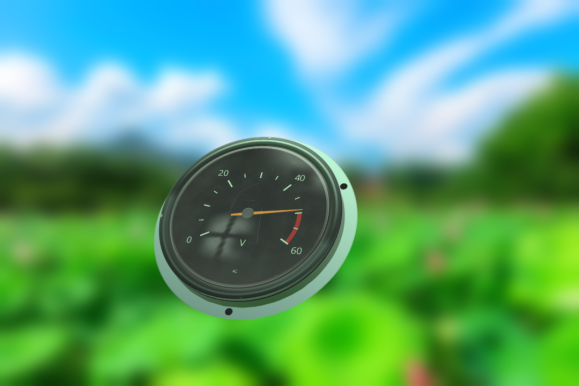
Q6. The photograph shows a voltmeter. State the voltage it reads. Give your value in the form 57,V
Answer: 50,V
